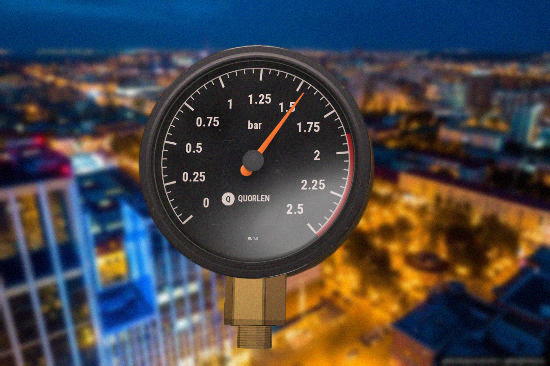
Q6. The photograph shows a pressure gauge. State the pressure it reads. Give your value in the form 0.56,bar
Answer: 1.55,bar
